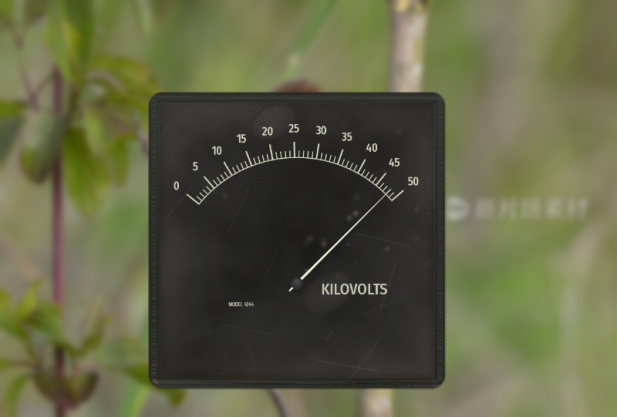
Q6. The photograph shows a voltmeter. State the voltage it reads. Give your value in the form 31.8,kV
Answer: 48,kV
